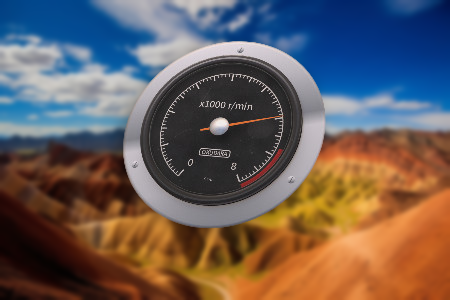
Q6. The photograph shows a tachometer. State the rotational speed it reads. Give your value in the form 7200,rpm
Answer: 6000,rpm
